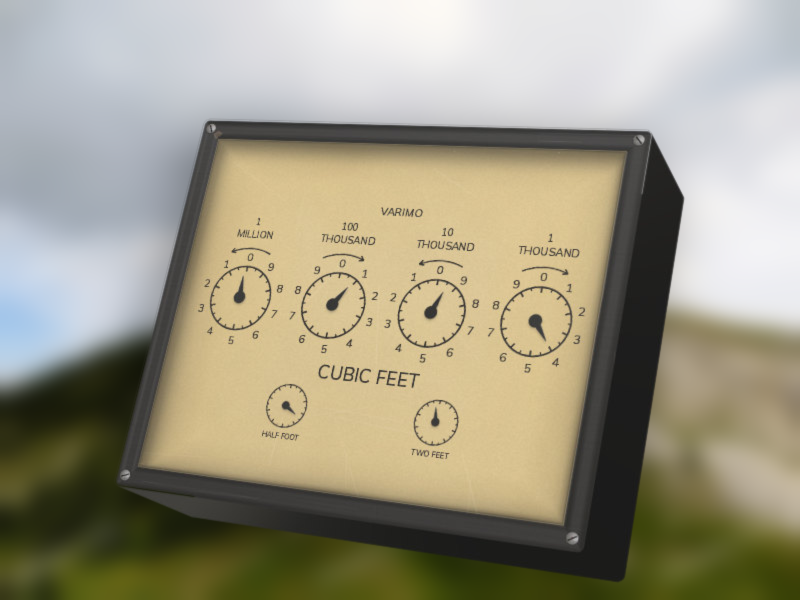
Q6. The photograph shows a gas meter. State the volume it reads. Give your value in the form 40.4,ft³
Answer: 9400,ft³
